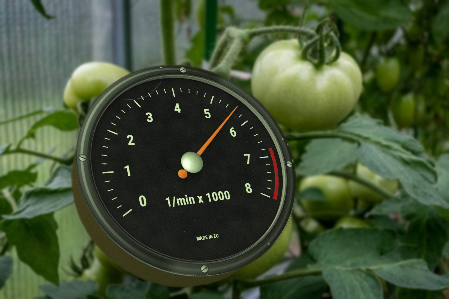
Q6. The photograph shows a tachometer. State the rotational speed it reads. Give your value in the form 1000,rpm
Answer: 5600,rpm
